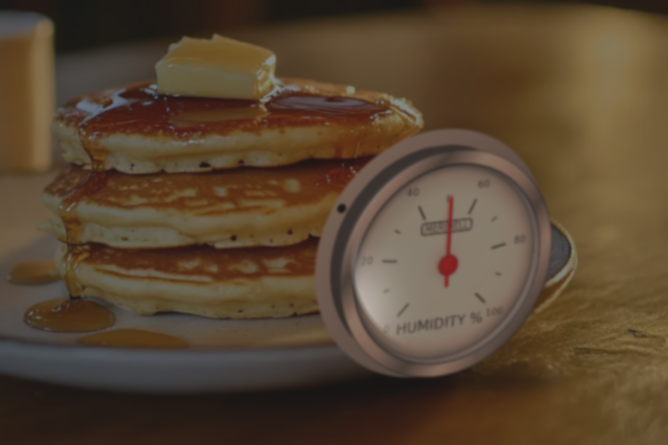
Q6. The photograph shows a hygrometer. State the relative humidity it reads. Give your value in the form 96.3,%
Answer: 50,%
